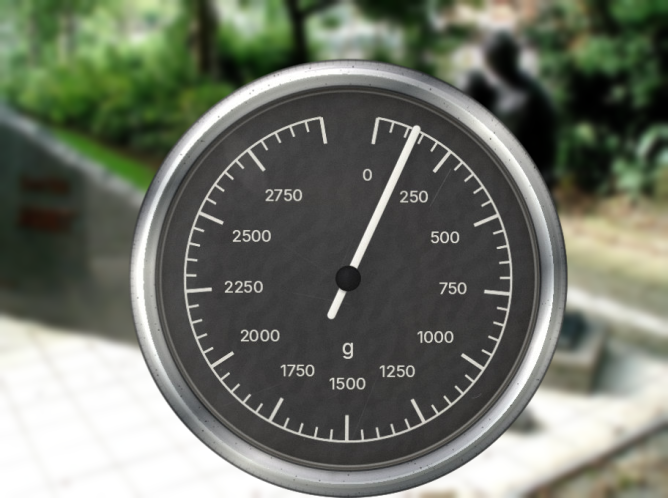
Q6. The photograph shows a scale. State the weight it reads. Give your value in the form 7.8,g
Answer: 125,g
